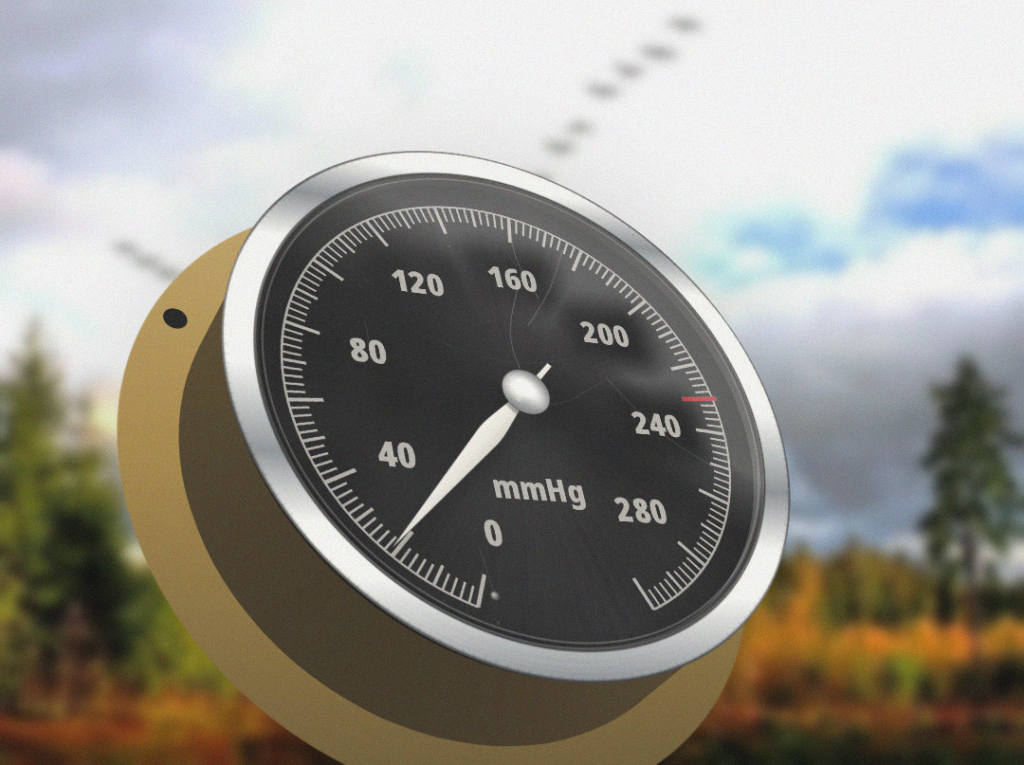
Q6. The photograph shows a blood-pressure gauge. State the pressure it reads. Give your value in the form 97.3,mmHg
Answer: 21,mmHg
